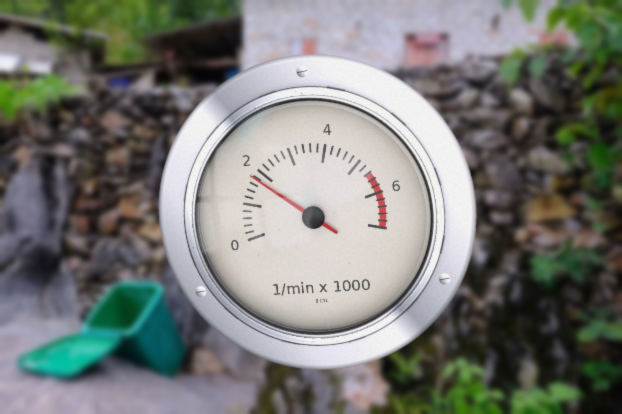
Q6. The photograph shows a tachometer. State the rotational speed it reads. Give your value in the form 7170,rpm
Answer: 1800,rpm
